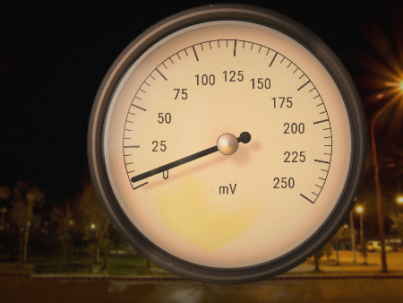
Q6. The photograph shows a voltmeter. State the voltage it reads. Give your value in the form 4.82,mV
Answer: 5,mV
